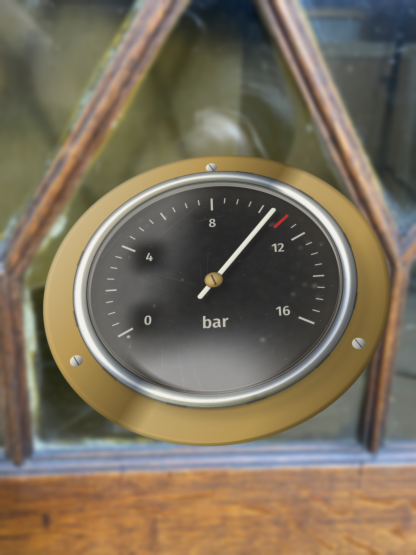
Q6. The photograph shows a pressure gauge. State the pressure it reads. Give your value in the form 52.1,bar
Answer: 10.5,bar
